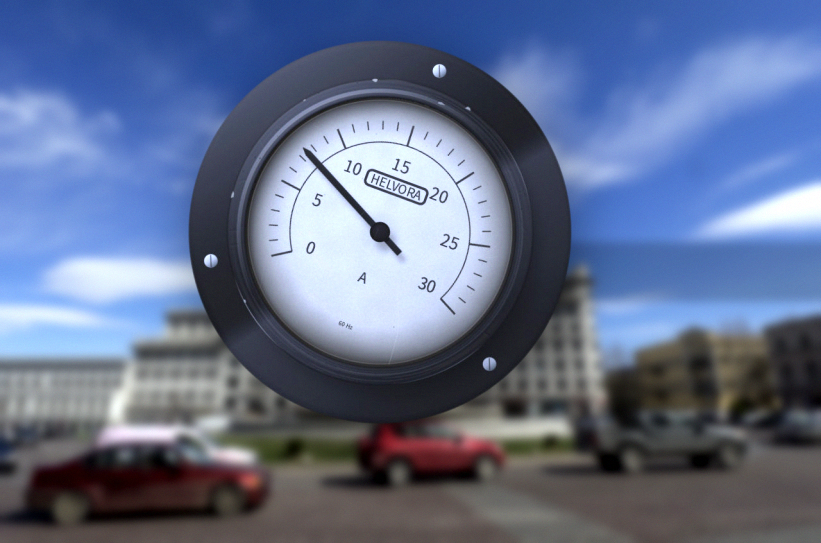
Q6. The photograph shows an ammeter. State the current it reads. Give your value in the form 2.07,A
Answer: 7.5,A
